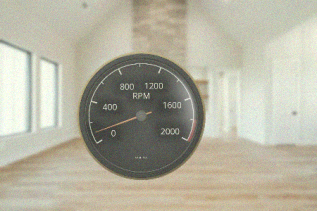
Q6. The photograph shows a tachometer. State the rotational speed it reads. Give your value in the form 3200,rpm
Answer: 100,rpm
